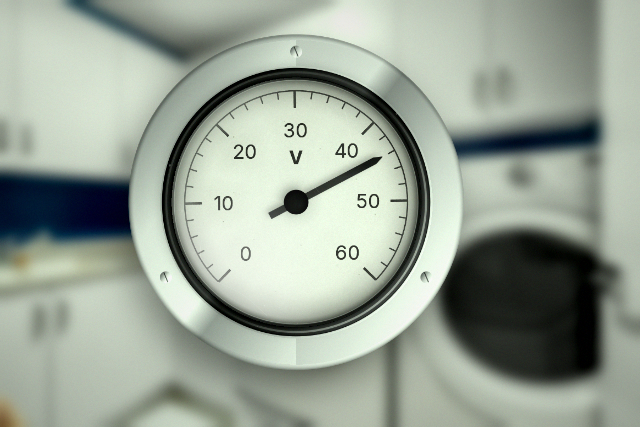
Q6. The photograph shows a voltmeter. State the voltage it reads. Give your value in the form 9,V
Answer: 44,V
